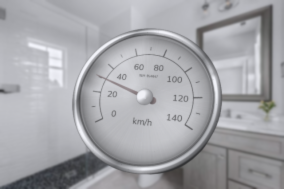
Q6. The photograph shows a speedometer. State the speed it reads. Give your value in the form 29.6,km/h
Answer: 30,km/h
